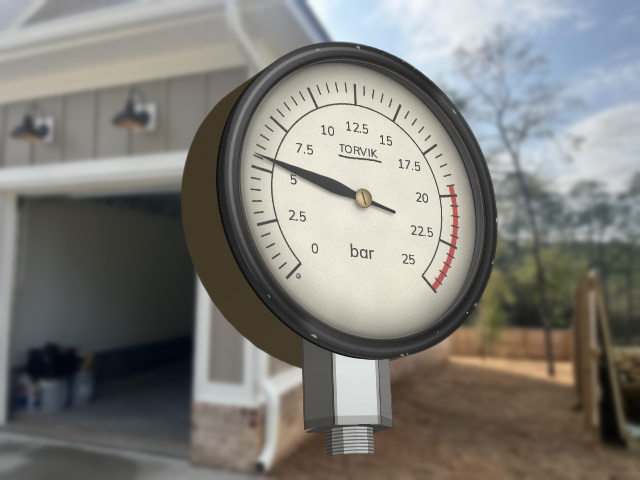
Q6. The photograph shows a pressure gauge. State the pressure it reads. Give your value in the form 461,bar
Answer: 5.5,bar
